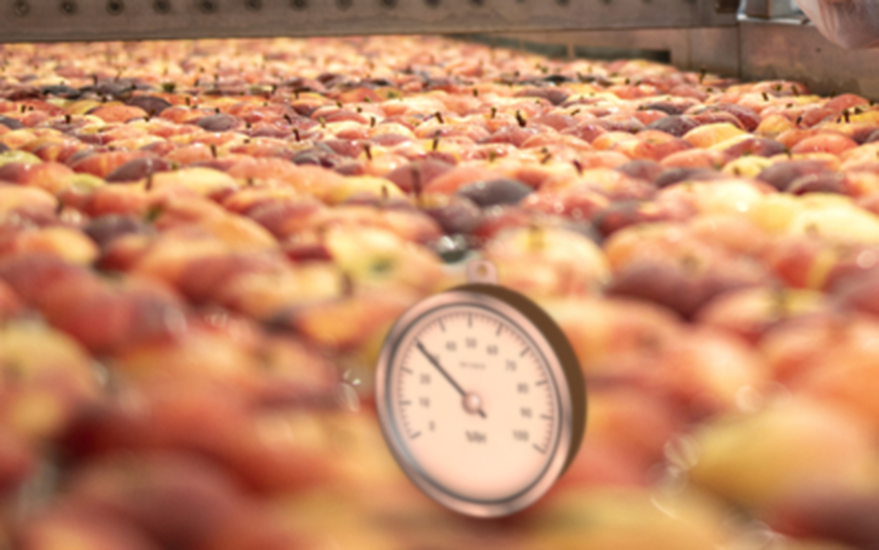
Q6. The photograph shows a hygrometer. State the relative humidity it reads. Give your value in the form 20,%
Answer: 30,%
